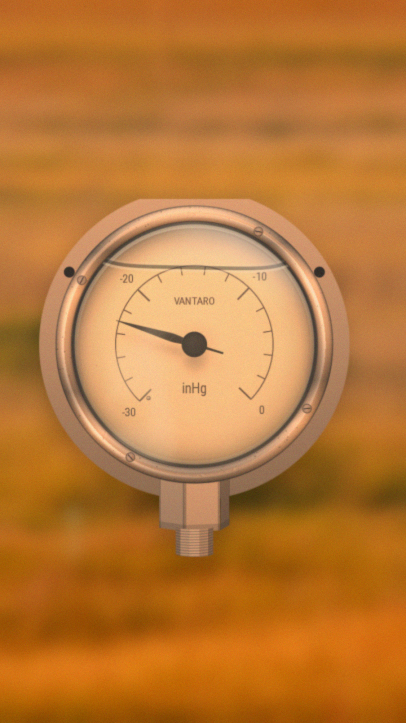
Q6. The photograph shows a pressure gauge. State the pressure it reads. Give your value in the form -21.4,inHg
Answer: -23,inHg
